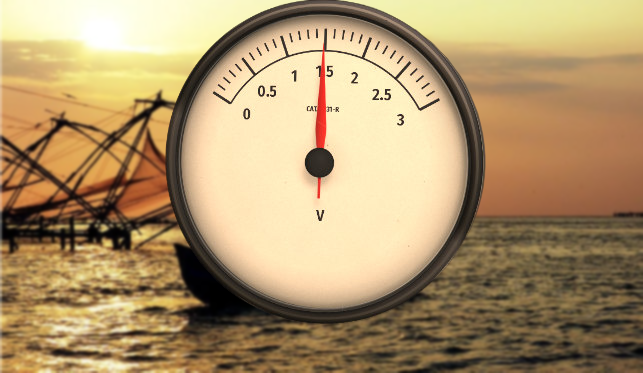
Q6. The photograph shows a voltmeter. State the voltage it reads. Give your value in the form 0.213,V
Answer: 1.5,V
